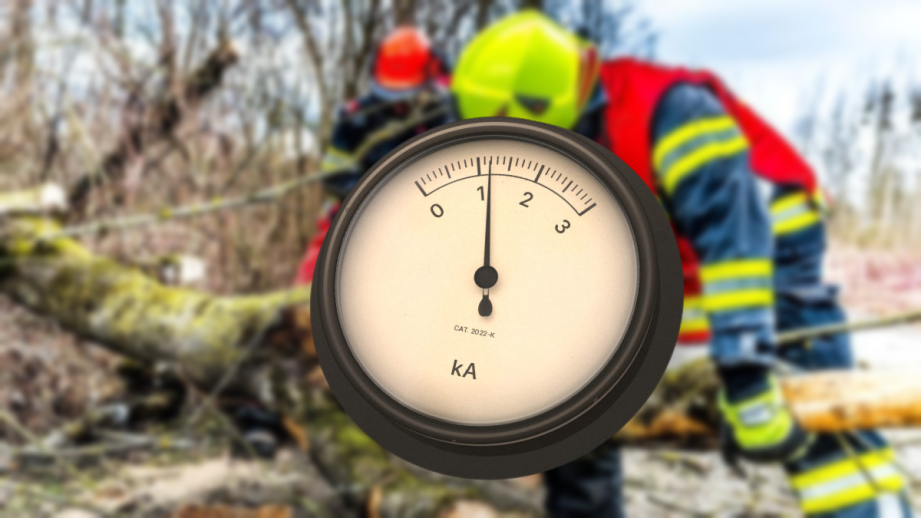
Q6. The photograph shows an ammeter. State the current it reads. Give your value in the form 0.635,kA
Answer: 1.2,kA
